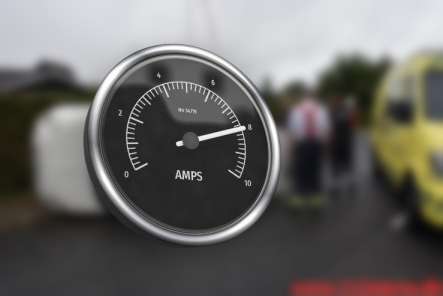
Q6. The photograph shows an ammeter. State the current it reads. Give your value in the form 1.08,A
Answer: 8,A
